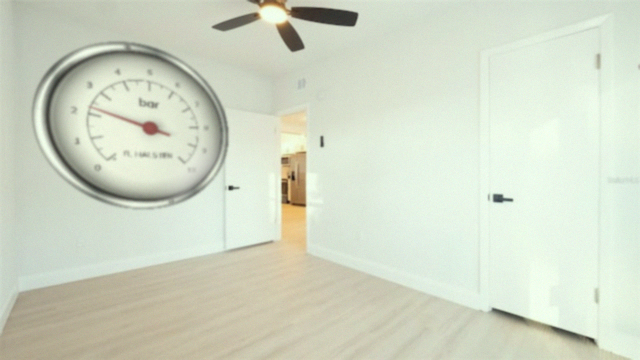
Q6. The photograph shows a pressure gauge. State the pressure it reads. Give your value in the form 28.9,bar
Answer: 2.25,bar
